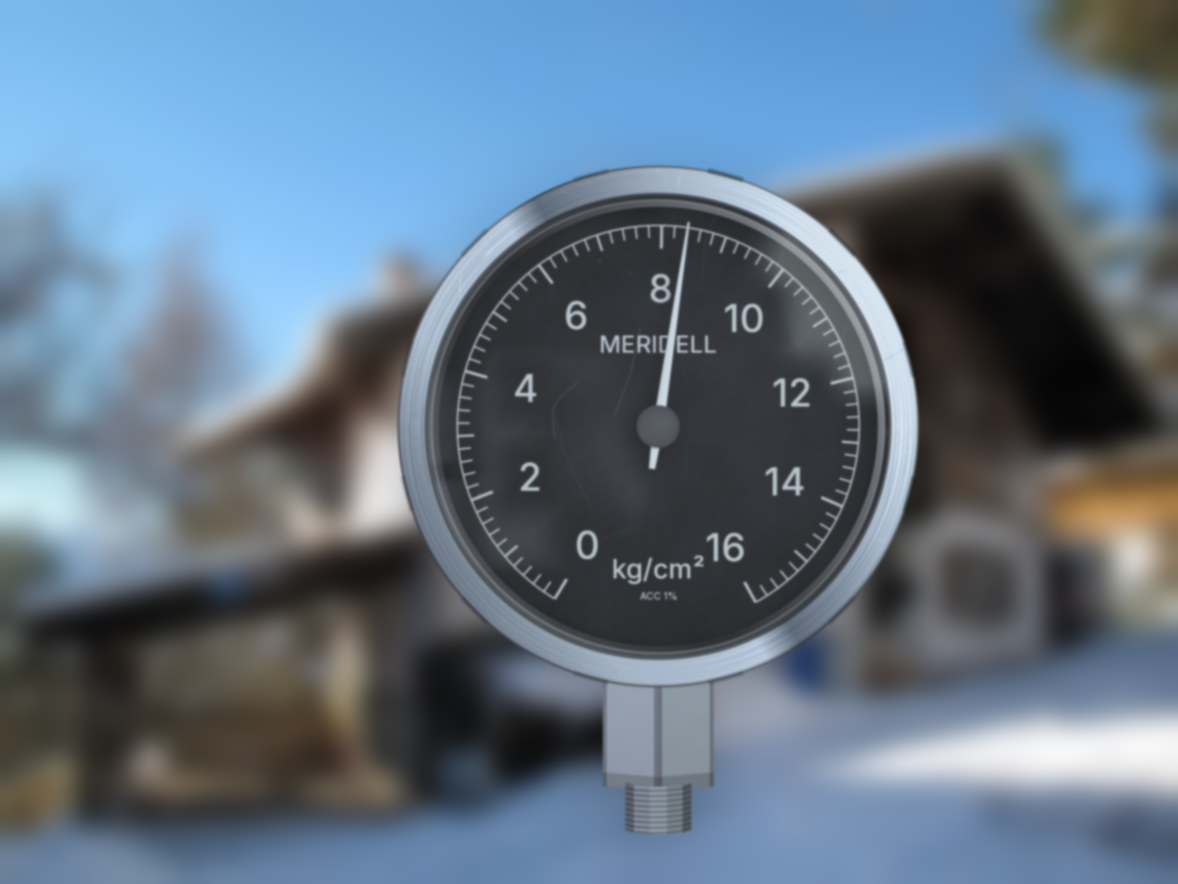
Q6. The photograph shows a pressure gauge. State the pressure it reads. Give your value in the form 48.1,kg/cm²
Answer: 8.4,kg/cm²
